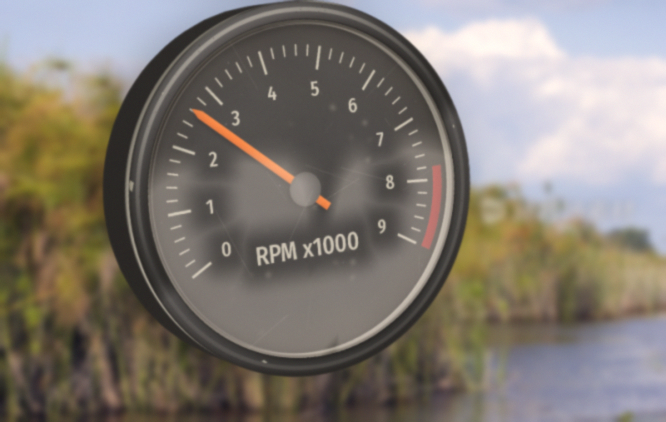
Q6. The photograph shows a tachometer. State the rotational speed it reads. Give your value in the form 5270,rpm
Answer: 2600,rpm
